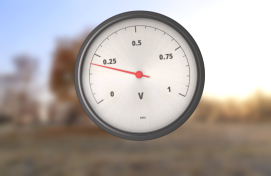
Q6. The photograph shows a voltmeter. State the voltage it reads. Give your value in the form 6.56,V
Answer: 0.2,V
